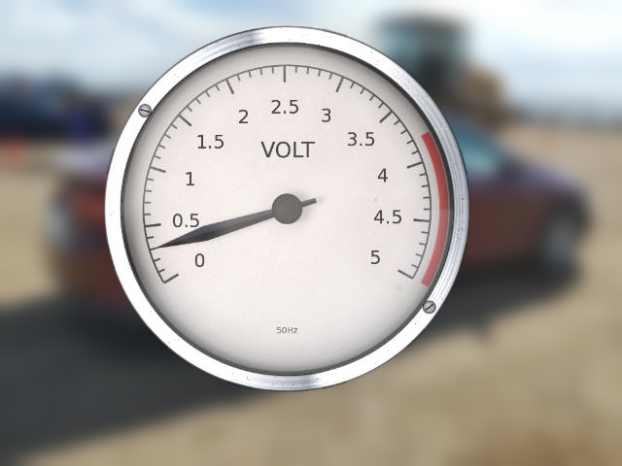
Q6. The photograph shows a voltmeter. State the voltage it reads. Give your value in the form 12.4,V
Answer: 0.3,V
